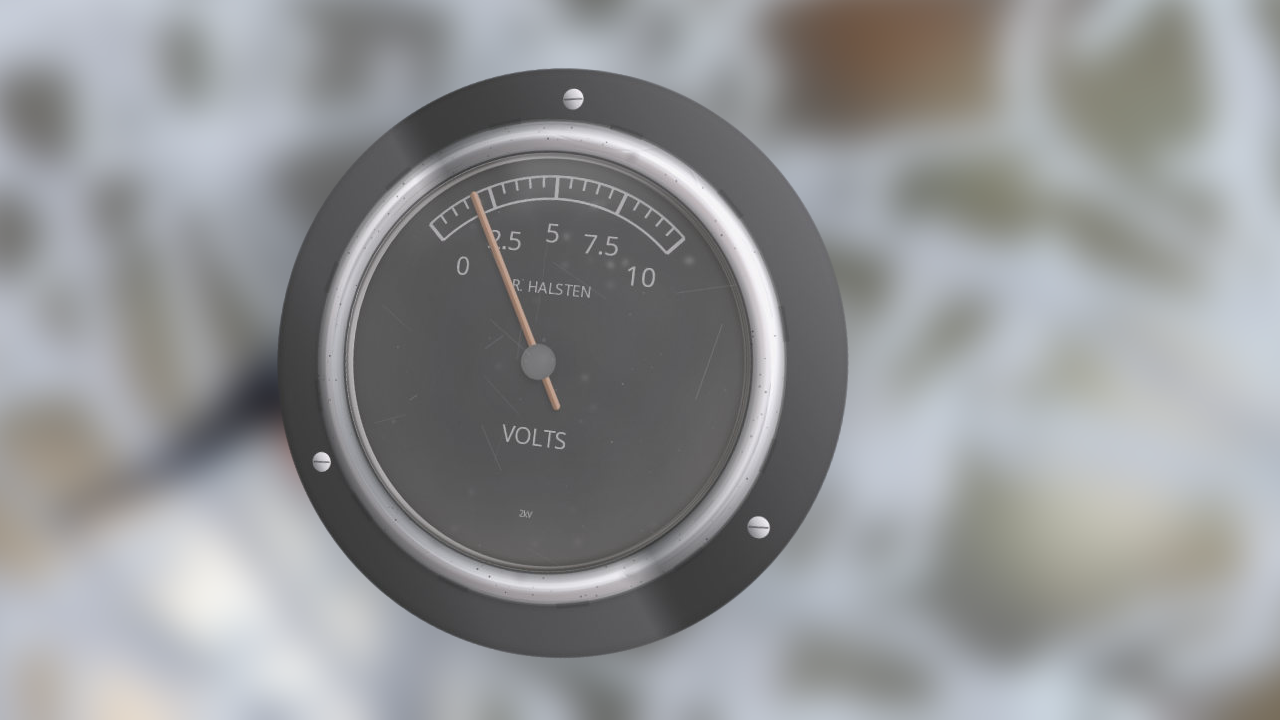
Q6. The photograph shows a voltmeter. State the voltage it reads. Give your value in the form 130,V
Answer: 2,V
